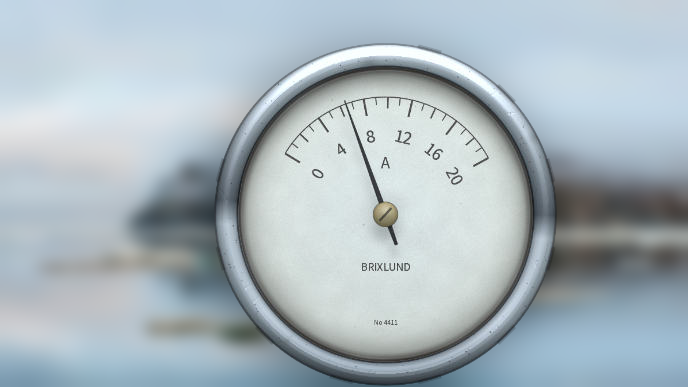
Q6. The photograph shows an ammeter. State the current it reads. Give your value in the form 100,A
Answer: 6.5,A
